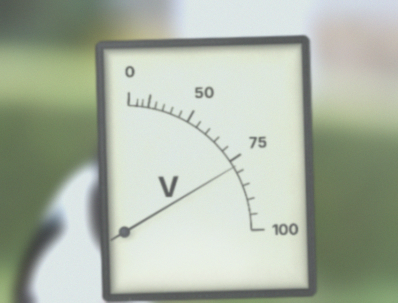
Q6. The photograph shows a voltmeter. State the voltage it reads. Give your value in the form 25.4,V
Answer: 77.5,V
